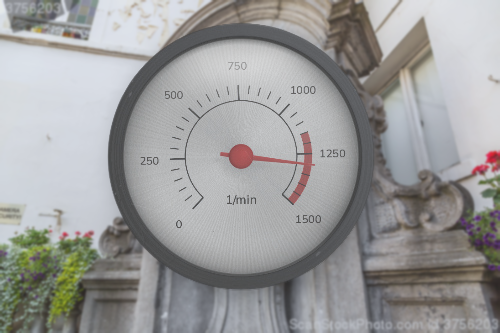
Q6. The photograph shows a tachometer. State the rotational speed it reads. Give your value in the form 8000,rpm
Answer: 1300,rpm
